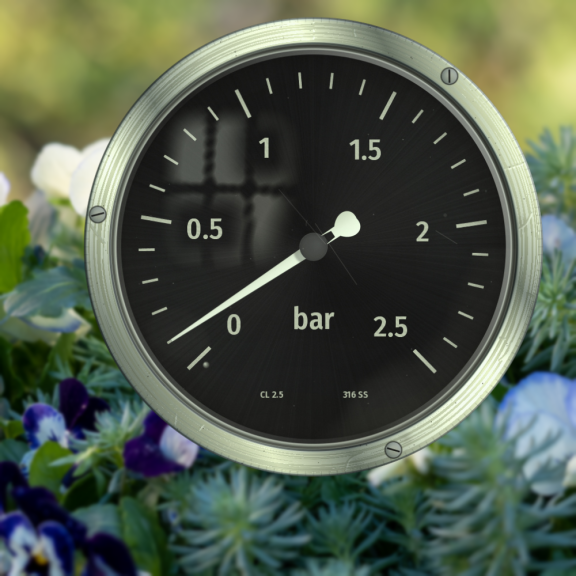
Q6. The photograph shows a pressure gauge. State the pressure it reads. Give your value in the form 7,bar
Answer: 0.1,bar
